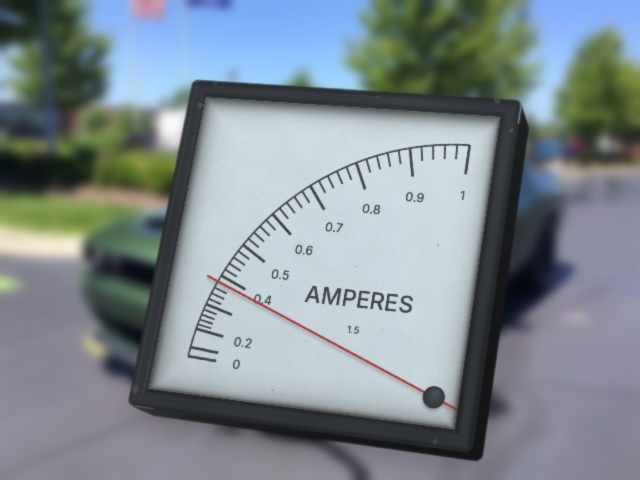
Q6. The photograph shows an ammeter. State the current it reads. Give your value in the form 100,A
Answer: 0.38,A
